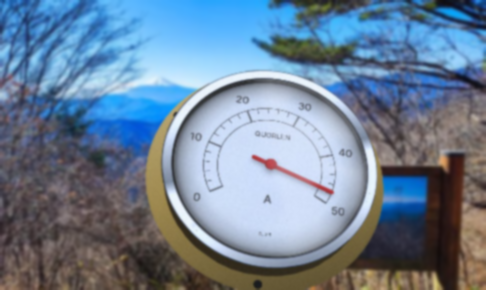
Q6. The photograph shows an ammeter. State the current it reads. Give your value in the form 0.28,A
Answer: 48,A
